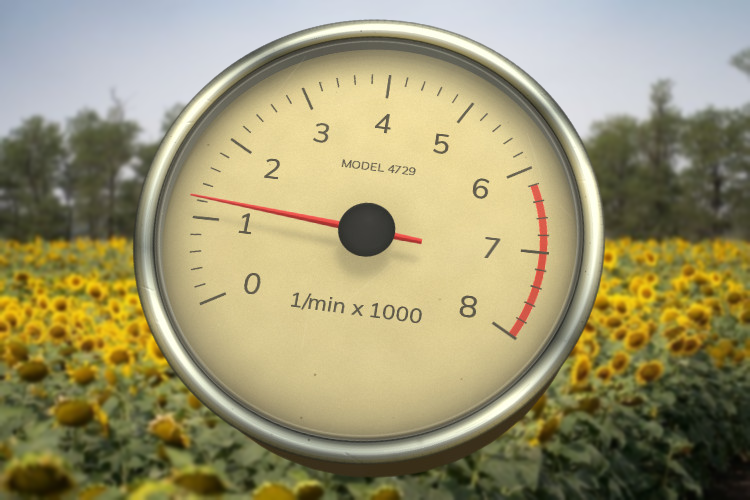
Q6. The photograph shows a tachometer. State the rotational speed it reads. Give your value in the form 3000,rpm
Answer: 1200,rpm
